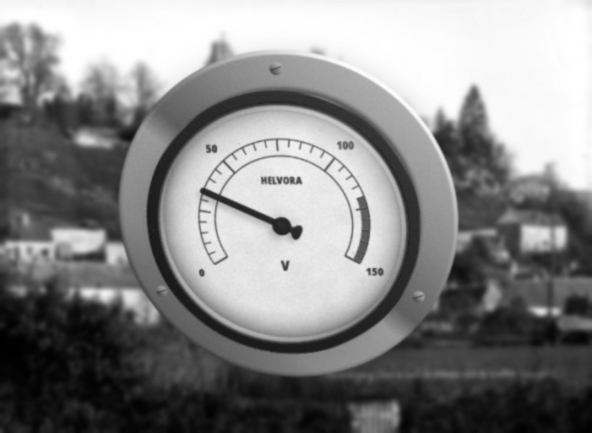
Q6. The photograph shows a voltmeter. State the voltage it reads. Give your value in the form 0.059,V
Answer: 35,V
